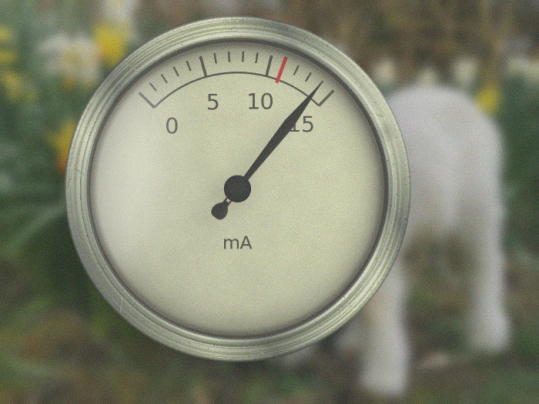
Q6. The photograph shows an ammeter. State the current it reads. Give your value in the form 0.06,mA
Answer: 14,mA
